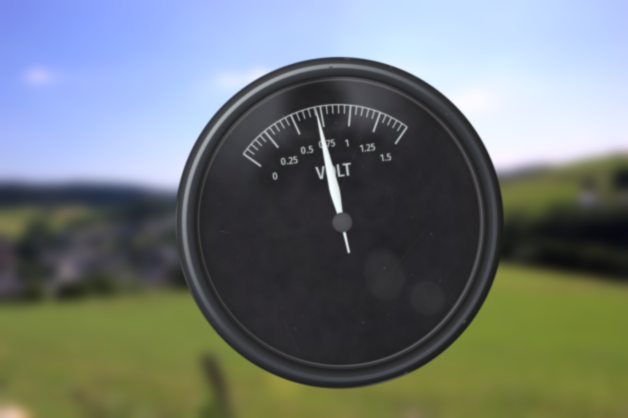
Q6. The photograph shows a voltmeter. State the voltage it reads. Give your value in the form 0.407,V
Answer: 0.7,V
